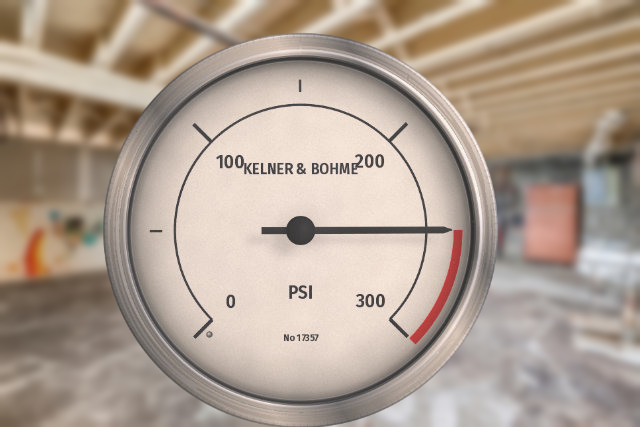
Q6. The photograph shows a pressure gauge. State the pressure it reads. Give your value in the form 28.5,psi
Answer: 250,psi
